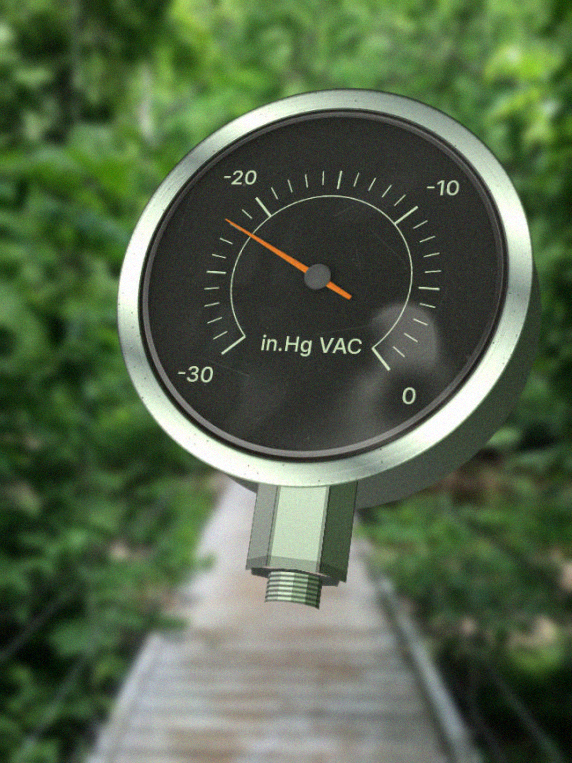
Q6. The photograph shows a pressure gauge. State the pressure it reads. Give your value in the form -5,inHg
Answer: -22,inHg
